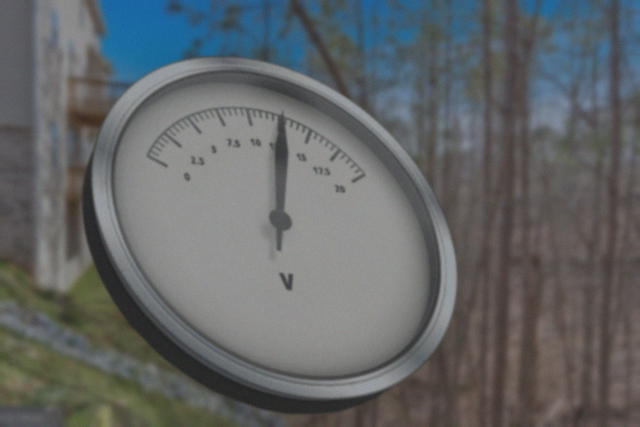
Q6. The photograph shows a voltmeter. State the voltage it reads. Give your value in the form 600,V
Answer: 12.5,V
